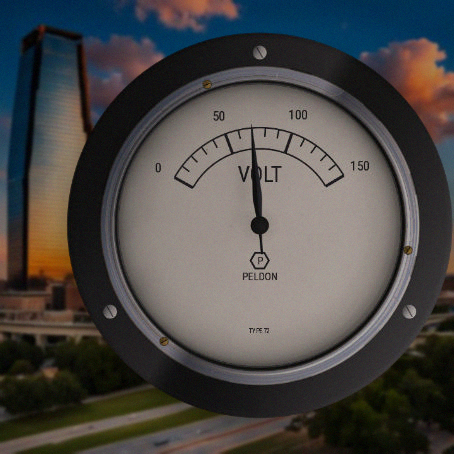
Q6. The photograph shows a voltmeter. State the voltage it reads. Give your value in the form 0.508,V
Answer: 70,V
